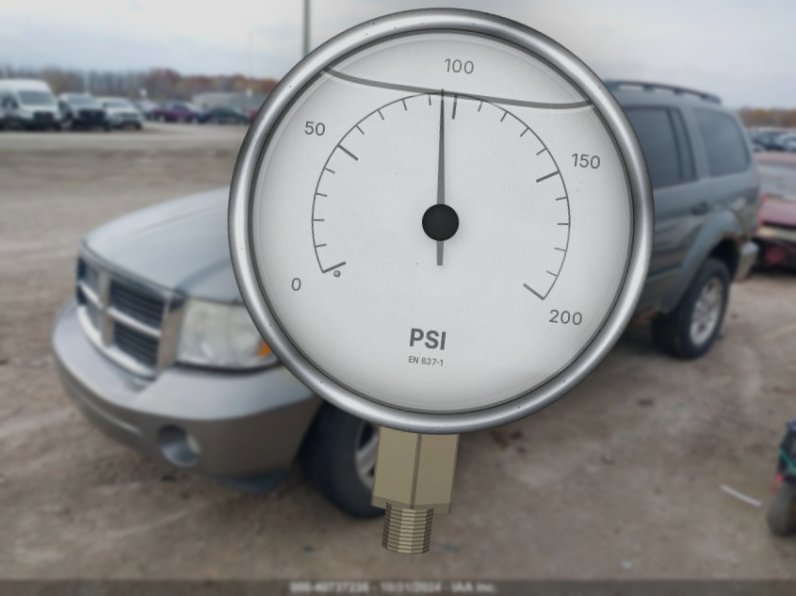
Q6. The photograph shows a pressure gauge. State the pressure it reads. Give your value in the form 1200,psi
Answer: 95,psi
